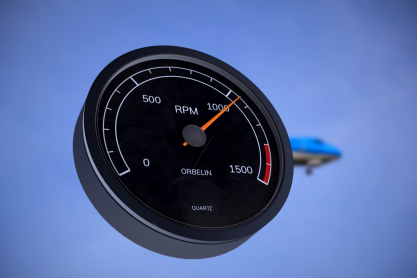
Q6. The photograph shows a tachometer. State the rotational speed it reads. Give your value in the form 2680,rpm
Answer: 1050,rpm
